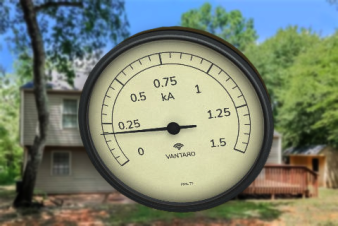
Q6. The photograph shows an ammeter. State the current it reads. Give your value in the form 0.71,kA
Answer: 0.2,kA
